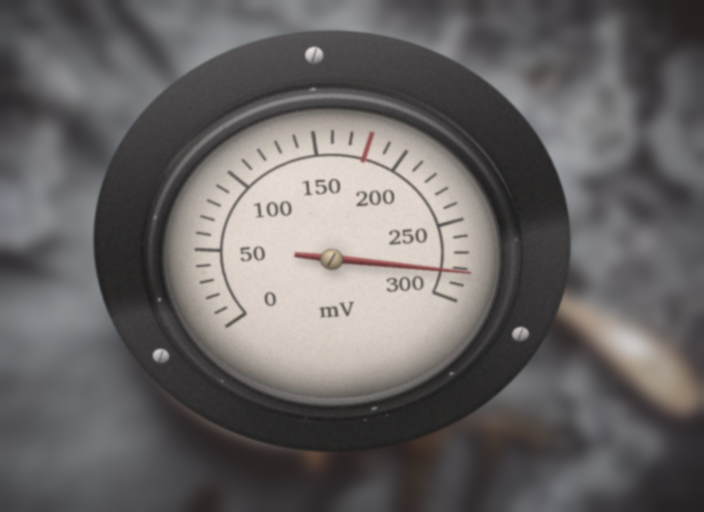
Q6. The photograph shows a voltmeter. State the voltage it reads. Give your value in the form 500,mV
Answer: 280,mV
